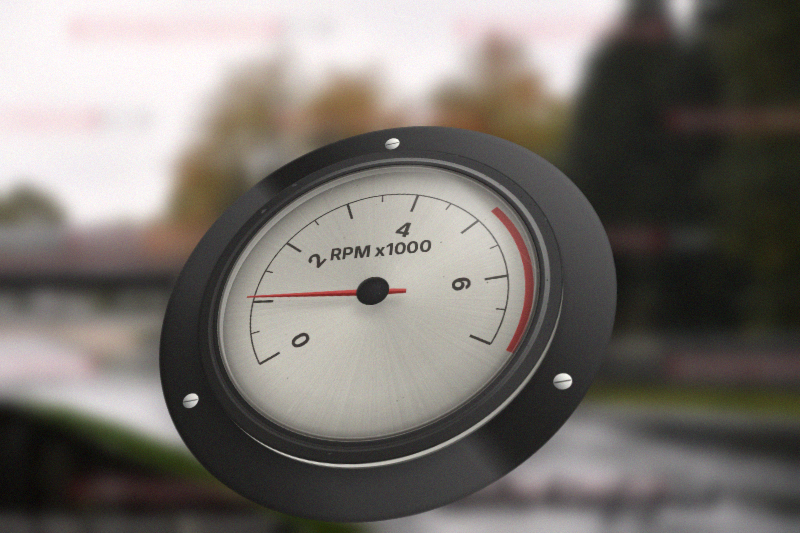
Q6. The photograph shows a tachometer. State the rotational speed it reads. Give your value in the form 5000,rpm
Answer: 1000,rpm
